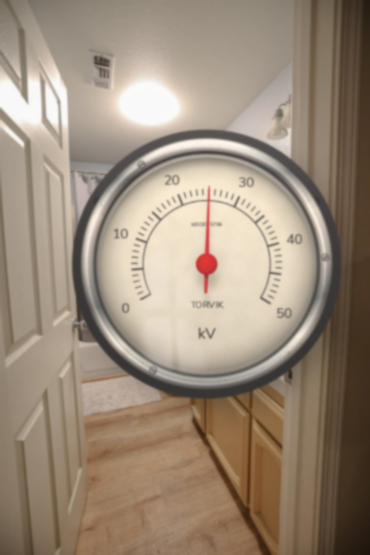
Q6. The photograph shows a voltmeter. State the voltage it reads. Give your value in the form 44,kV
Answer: 25,kV
